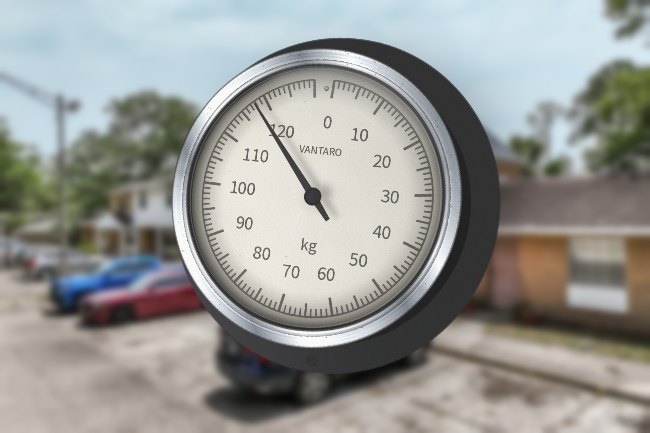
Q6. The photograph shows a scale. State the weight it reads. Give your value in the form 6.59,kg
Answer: 118,kg
